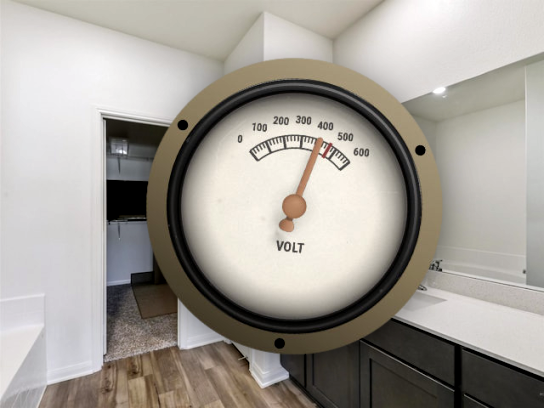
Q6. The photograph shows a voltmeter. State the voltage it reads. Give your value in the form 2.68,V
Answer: 400,V
